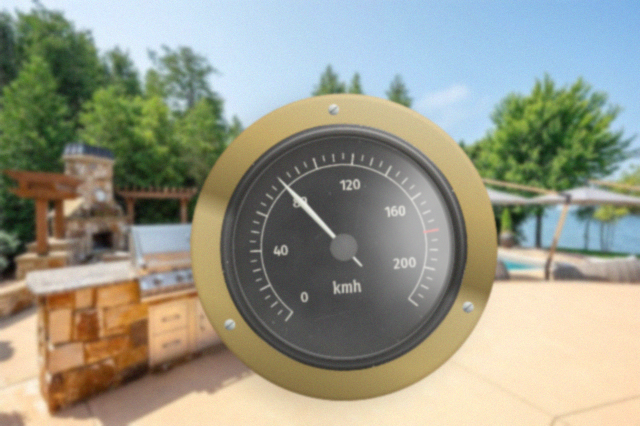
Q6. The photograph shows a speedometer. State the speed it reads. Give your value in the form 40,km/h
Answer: 80,km/h
